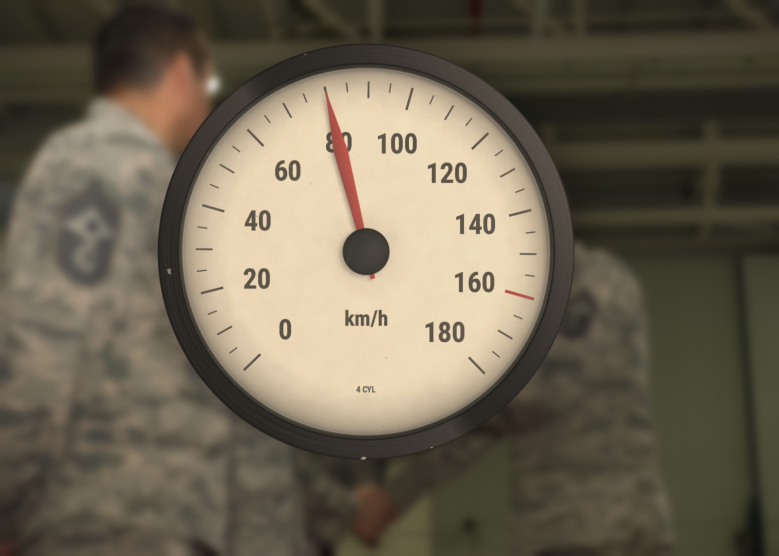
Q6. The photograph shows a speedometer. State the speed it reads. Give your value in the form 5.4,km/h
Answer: 80,km/h
